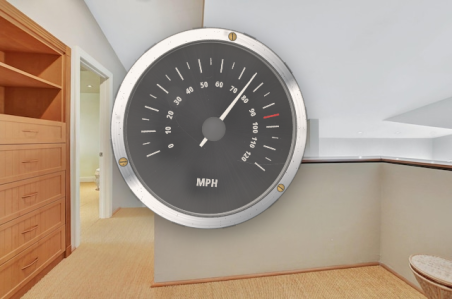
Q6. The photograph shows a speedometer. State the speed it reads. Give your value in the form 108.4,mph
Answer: 75,mph
